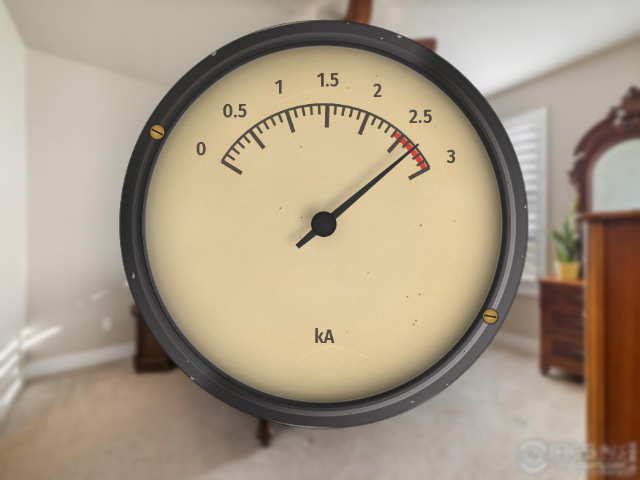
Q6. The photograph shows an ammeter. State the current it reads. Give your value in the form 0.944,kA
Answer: 2.7,kA
